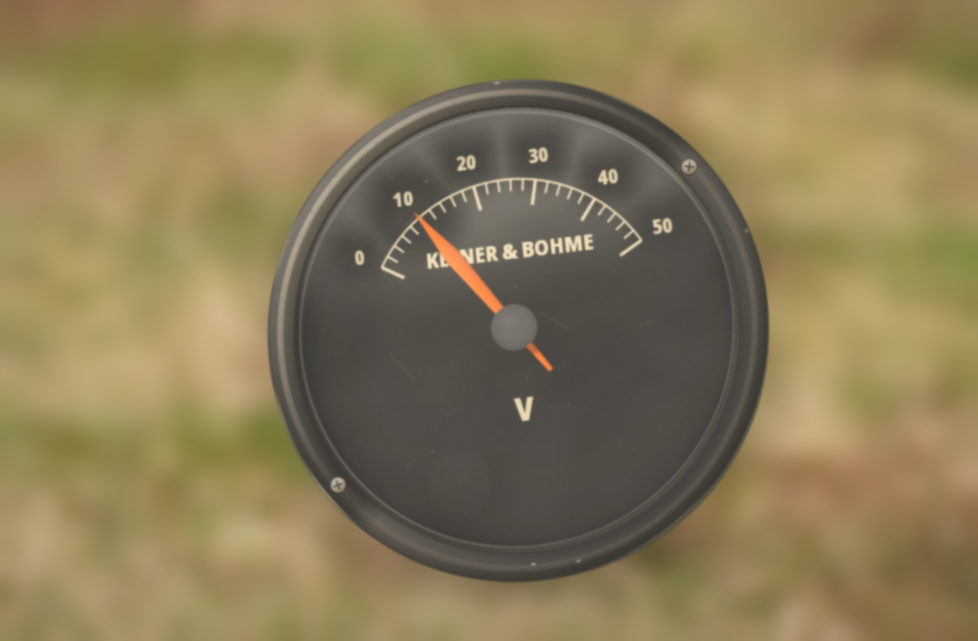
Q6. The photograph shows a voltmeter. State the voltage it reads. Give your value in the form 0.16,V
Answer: 10,V
